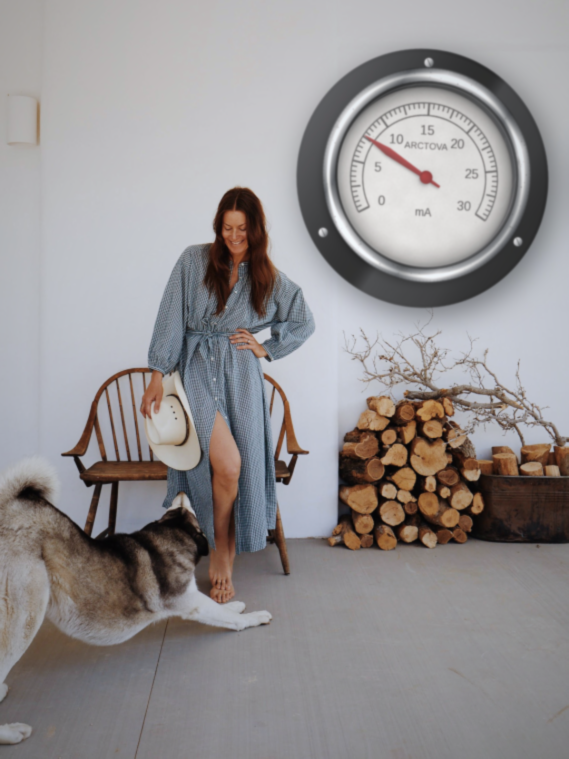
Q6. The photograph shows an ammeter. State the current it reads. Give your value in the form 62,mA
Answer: 7.5,mA
